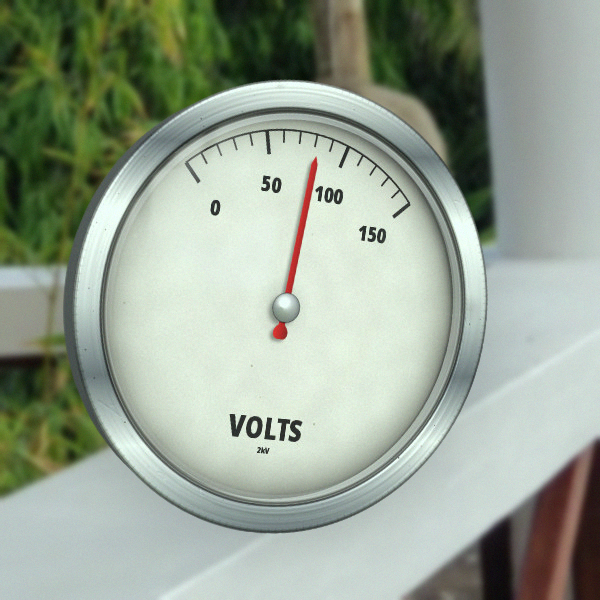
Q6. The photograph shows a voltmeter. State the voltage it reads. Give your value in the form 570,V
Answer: 80,V
